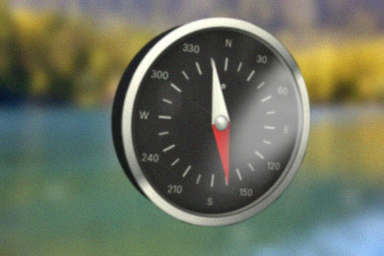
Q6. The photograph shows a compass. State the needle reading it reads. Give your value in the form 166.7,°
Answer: 165,°
